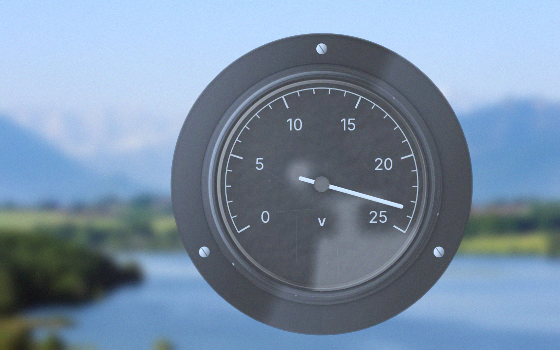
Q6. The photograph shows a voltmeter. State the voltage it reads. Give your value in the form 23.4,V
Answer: 23.5,V
